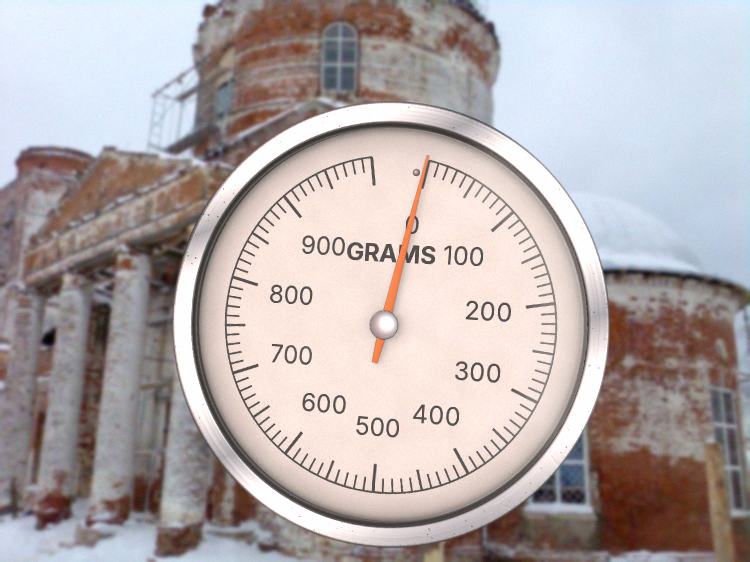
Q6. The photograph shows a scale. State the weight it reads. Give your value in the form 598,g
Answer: 0,g
